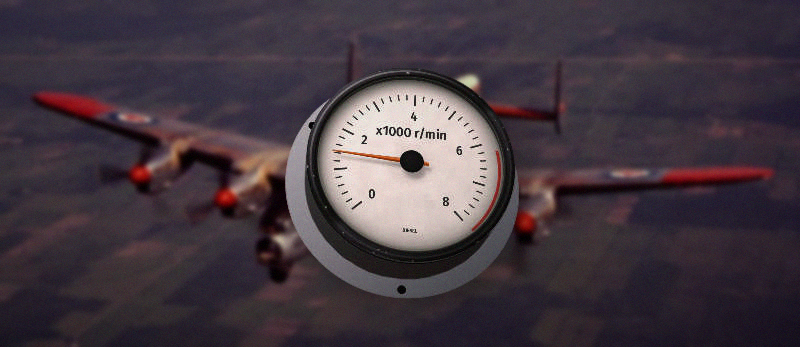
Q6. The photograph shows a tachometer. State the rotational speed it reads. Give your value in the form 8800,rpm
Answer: 1400,rpm
